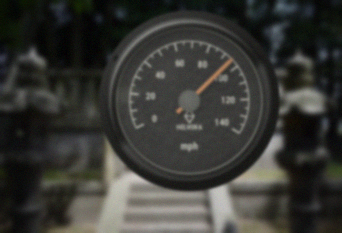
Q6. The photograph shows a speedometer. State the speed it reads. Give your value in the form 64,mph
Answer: 95,mph
